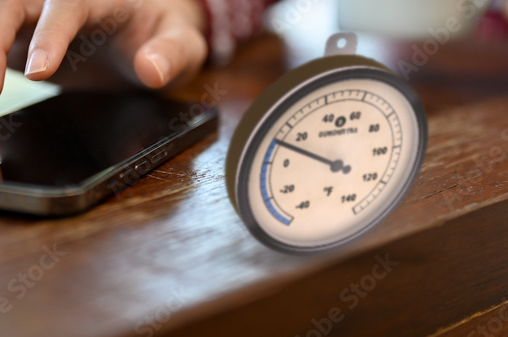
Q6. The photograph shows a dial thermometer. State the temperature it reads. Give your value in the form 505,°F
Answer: 12,°F
